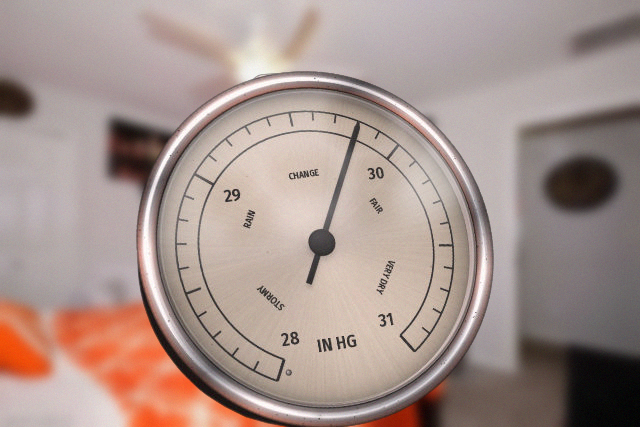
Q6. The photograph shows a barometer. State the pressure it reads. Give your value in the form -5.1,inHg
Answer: 29.8,inHg
